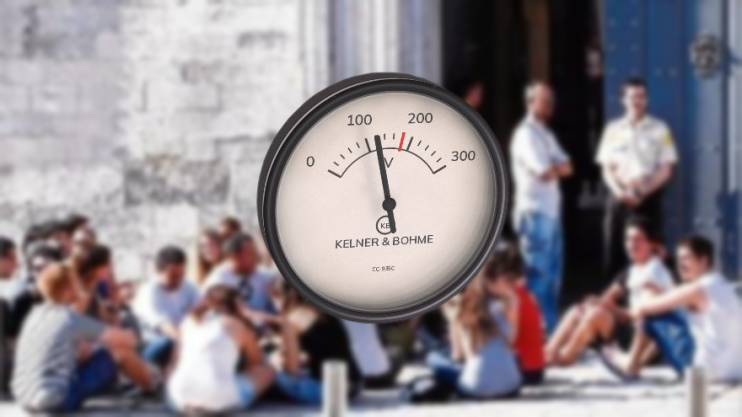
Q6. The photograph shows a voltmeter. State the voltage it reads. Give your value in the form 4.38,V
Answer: 120,V
